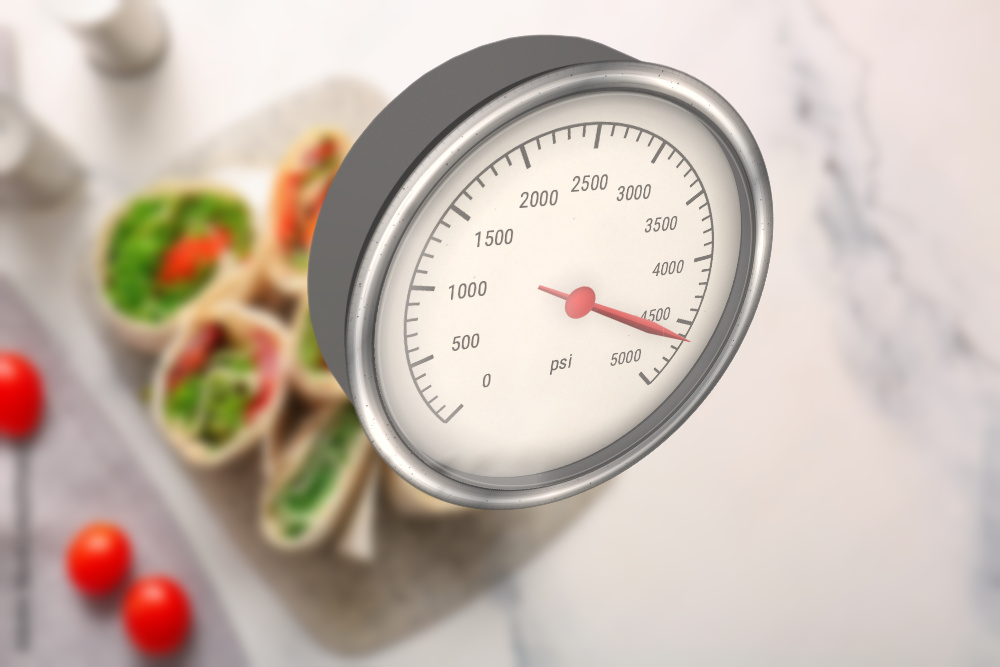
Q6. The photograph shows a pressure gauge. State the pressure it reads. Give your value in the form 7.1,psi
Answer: 4600,psi
